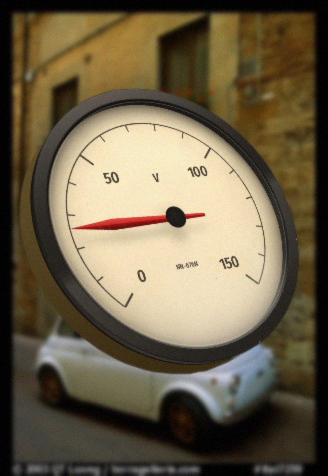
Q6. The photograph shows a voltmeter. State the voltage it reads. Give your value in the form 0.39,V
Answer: 25,V
